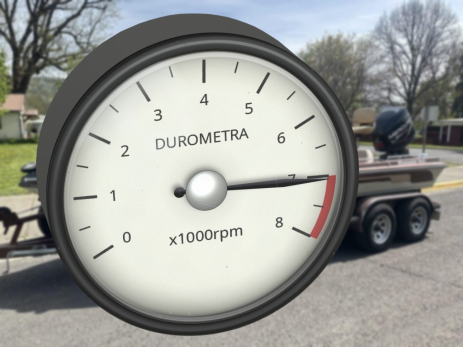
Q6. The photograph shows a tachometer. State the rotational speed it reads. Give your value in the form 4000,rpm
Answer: 7000,rpm
